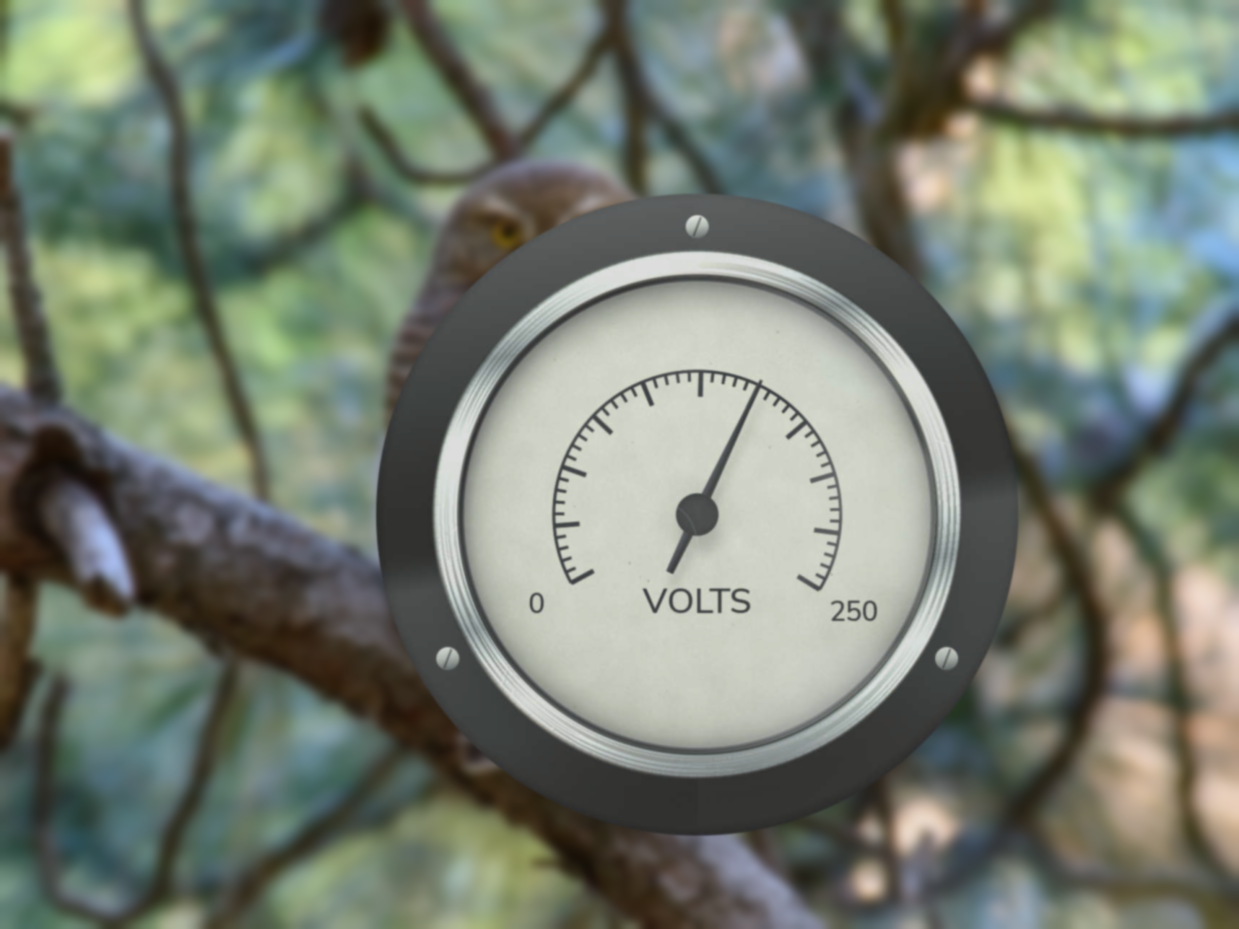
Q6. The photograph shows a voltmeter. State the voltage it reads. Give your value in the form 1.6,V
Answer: 150,V
